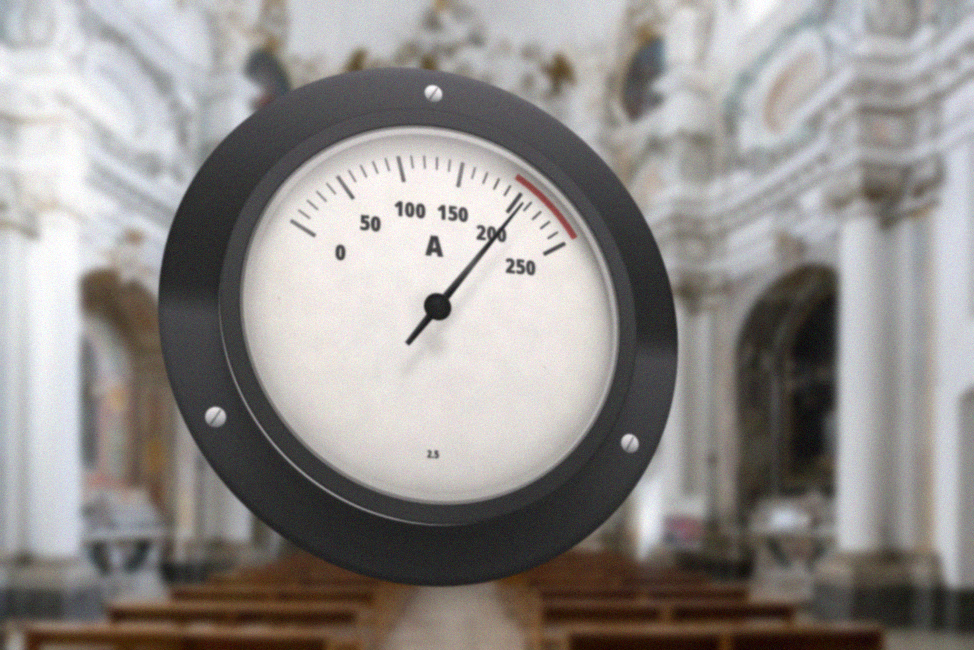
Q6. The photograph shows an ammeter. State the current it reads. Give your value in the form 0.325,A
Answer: 205,A
